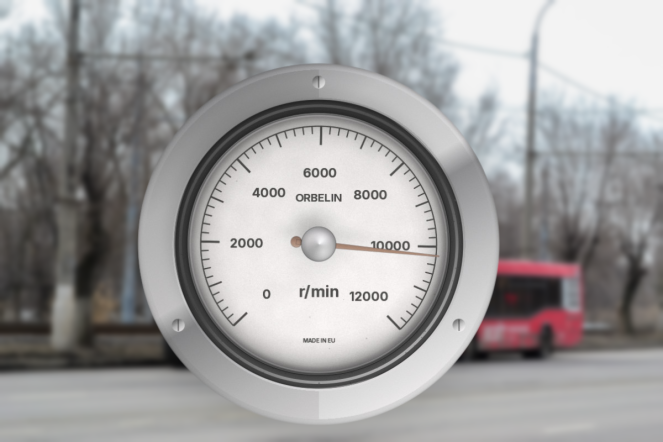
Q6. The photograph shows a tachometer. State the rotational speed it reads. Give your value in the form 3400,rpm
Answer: 10200,rpm
